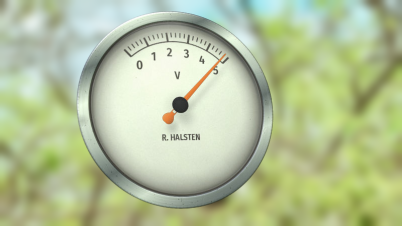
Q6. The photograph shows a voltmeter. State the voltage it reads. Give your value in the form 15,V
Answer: 4.8,V
